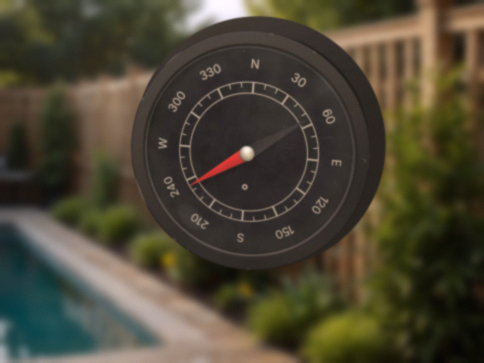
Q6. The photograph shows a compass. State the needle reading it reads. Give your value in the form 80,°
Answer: 235,°
